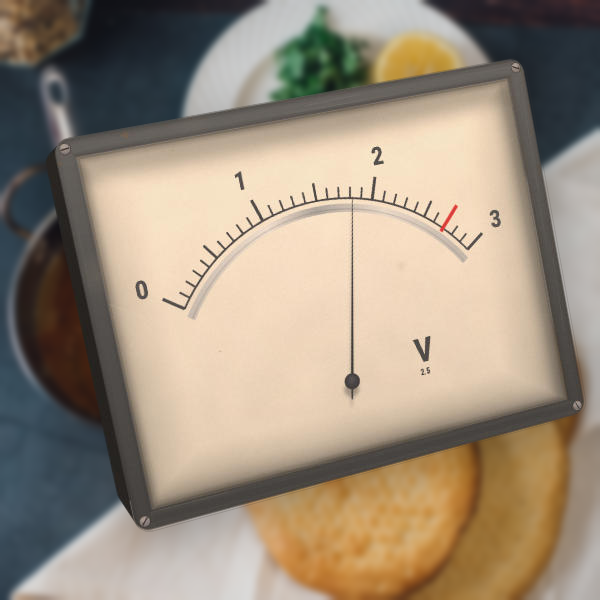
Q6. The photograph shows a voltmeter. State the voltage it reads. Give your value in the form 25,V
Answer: 1.8,V
